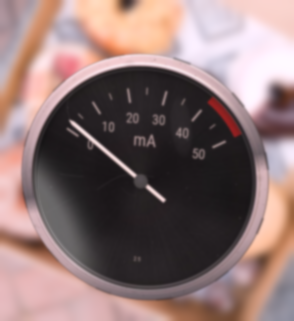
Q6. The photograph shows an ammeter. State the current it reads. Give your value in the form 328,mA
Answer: 2.5,mA
